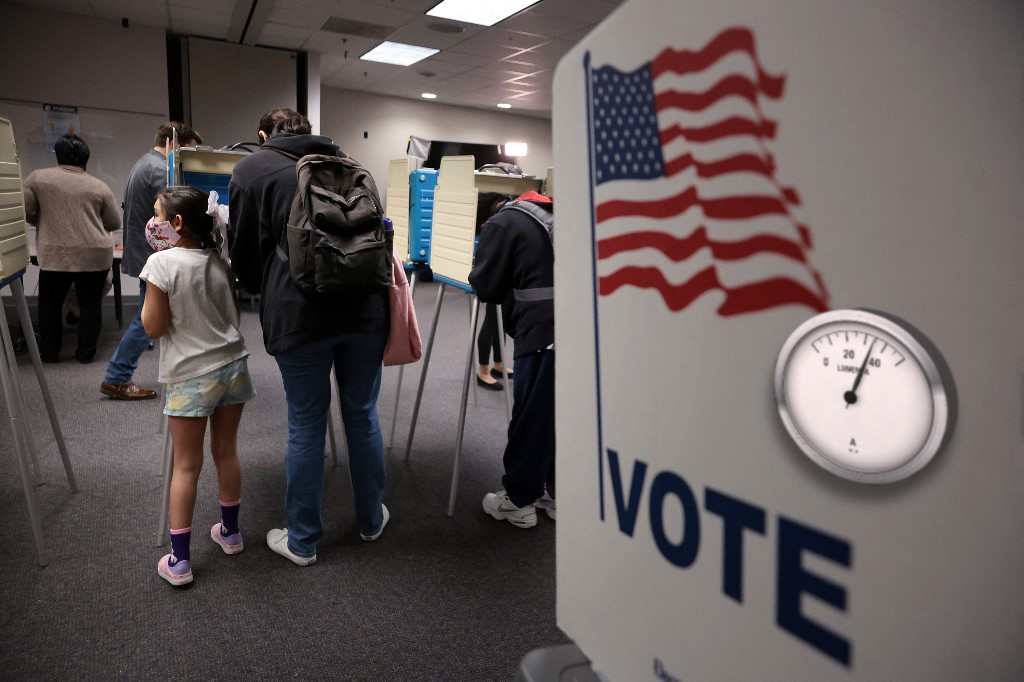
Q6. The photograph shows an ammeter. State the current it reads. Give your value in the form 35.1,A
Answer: 35,A
